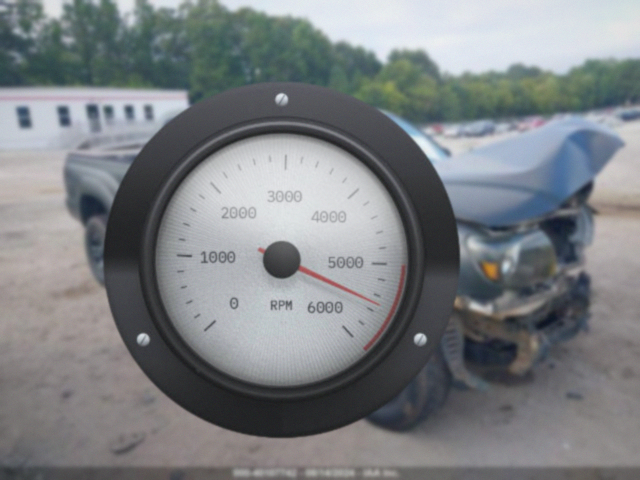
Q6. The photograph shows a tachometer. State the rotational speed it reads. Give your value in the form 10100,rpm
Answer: 5500,rpm
